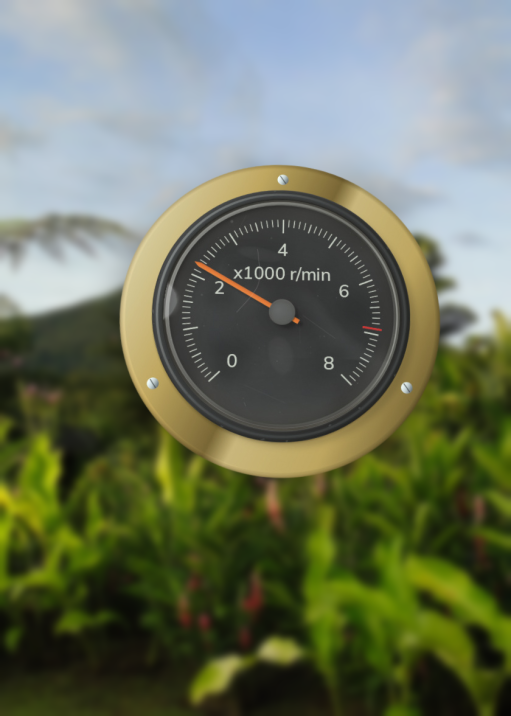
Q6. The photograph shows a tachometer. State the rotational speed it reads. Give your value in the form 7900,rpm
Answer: 2200,rpm
